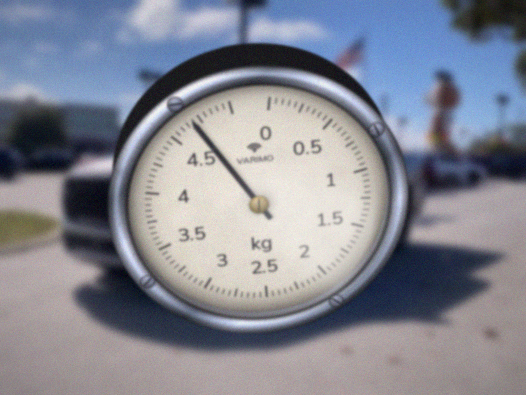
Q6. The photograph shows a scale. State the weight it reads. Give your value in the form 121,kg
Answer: 4.7,kg
